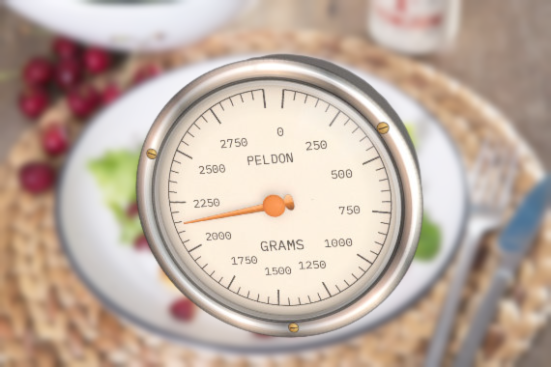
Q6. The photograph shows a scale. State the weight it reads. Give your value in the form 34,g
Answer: 2150,g
